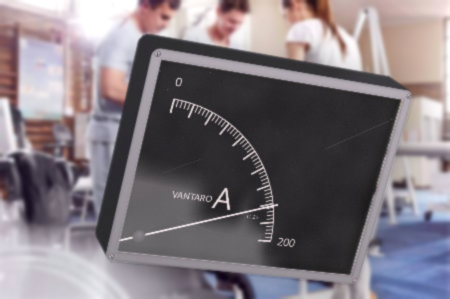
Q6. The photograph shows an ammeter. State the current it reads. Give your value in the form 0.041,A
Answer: 160,A
